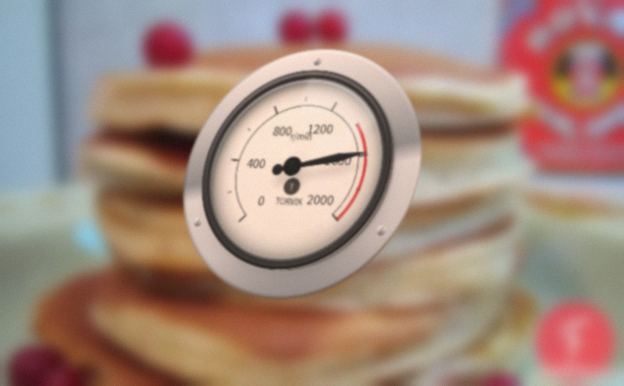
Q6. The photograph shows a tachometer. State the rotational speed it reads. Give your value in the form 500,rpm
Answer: 1600,rpm
